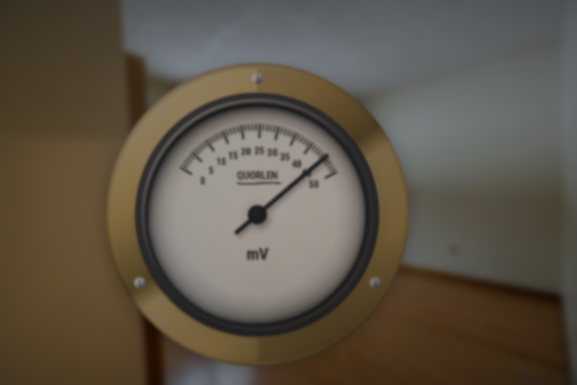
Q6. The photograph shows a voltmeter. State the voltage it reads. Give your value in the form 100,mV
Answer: 45,mV
